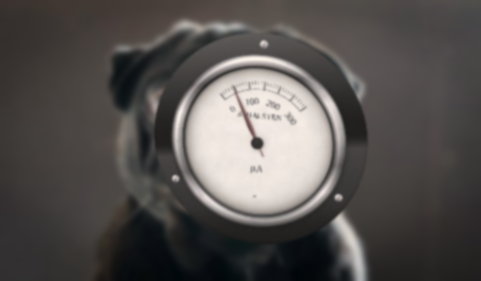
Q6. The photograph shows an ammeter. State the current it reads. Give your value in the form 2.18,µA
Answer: 50,µA
